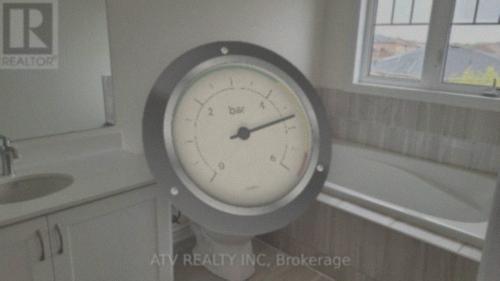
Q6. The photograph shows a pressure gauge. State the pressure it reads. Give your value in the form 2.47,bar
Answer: 4.75,bar
